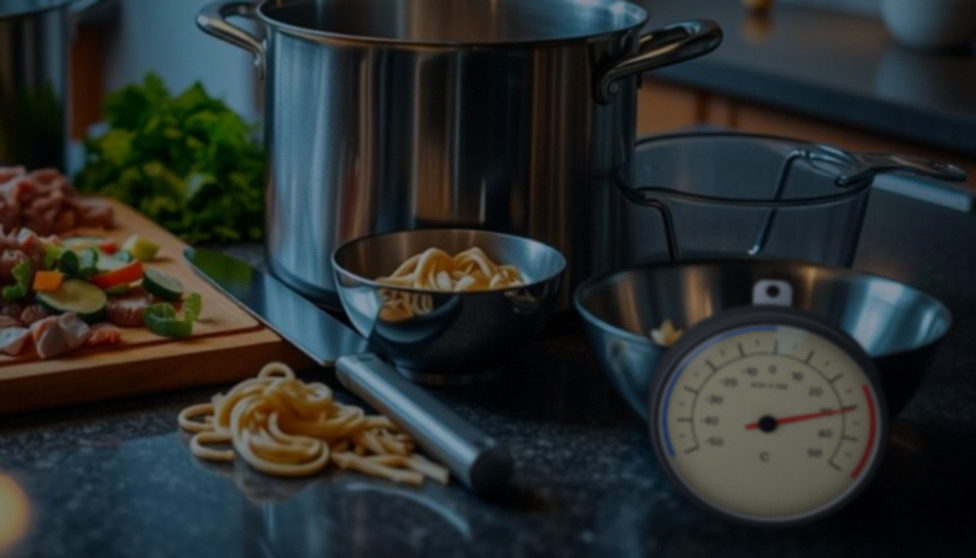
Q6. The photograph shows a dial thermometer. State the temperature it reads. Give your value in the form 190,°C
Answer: 30,°C
